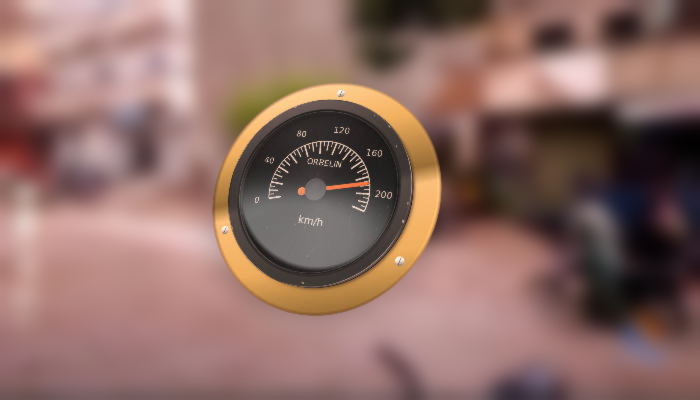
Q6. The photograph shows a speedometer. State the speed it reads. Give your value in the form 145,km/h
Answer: 190,km/h
